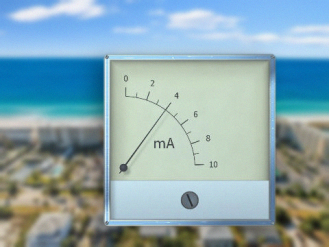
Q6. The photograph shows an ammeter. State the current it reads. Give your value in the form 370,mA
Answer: 4,mA
